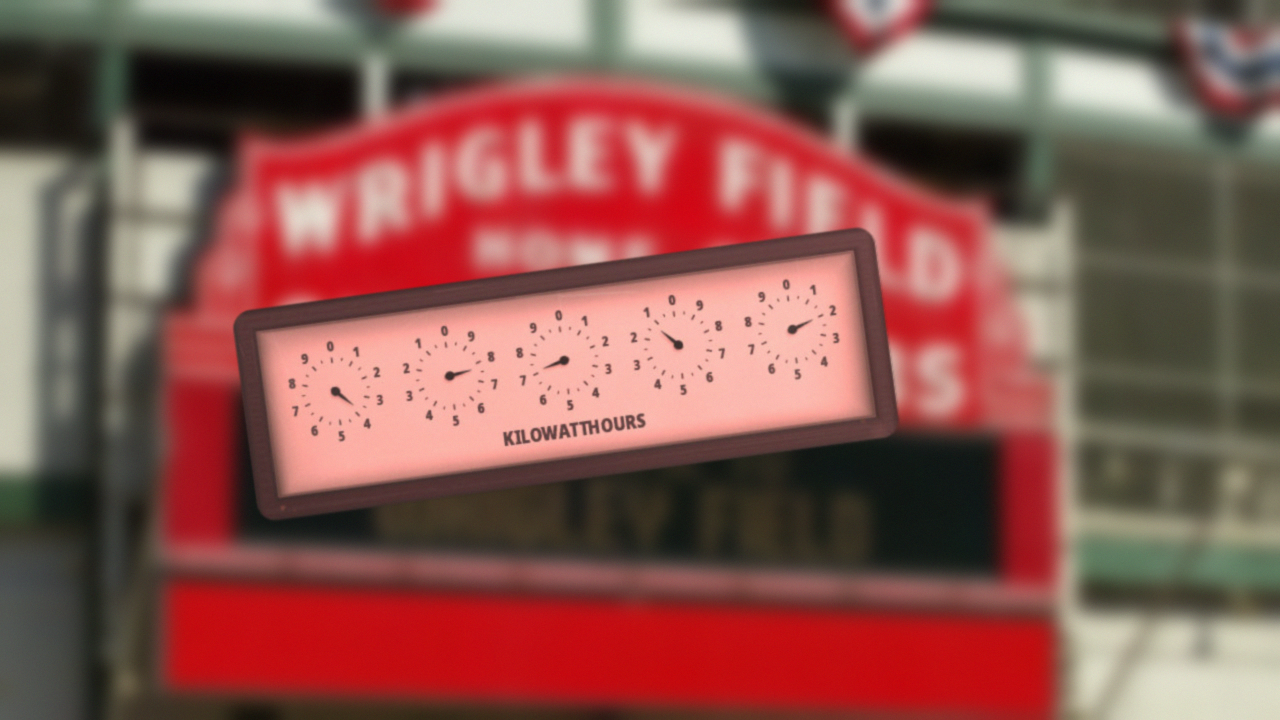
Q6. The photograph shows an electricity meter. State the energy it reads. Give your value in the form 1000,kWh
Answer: 37712,kWh
